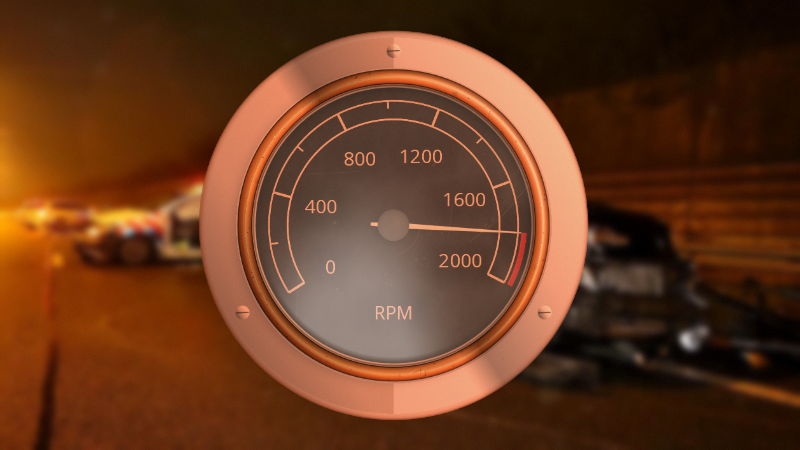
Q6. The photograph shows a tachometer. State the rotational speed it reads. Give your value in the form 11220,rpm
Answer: 1800,rpm
